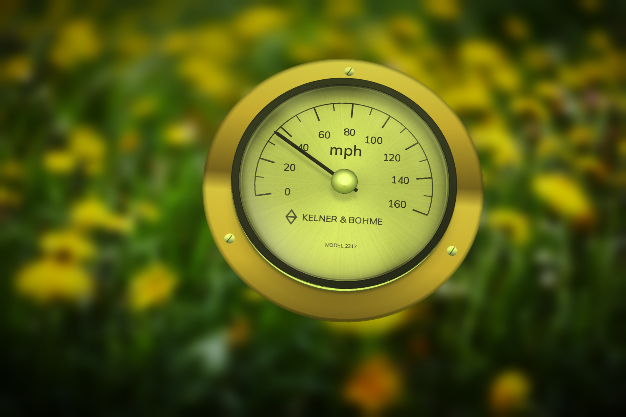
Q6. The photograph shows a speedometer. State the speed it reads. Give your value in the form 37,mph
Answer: 35,mph
